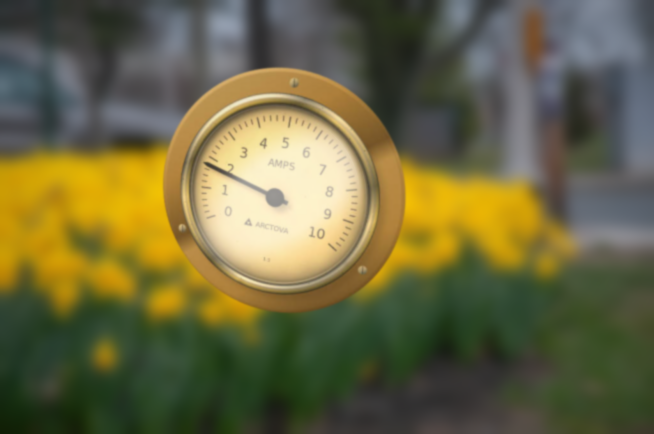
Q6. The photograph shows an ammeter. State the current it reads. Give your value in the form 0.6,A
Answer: 1.8,A
